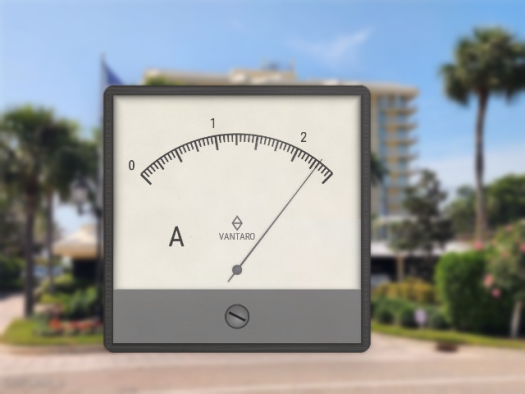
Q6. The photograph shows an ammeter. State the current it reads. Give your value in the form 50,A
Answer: 2.3,A
